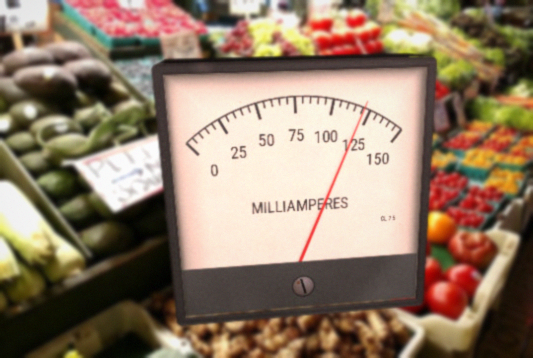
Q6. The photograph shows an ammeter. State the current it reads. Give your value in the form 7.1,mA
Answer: 120,mA
